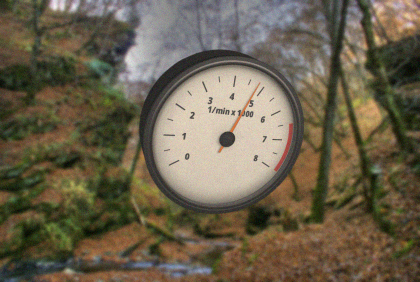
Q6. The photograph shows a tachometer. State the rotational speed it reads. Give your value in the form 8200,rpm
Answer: 4750,rpm
